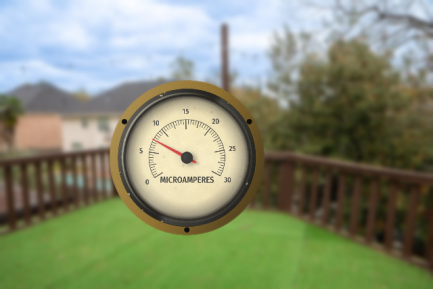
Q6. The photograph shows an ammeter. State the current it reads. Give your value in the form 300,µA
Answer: 7.5,µA
